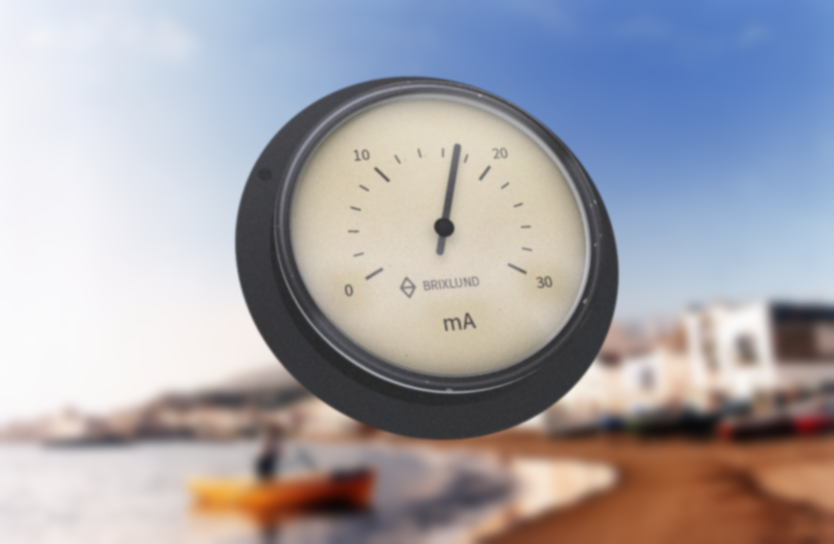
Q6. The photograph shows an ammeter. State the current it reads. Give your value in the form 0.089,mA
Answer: 17,mA
